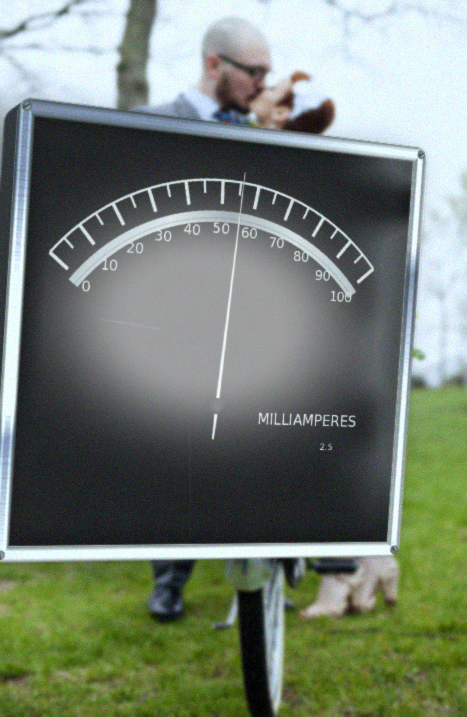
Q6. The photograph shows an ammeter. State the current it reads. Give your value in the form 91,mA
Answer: 55,mA
